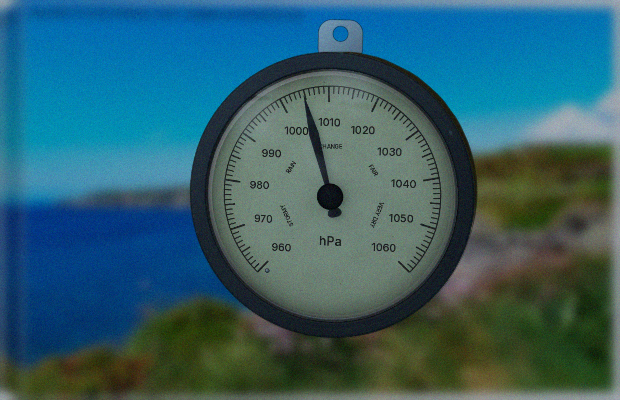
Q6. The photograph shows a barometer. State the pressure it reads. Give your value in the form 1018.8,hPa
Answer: 1005,hPa
